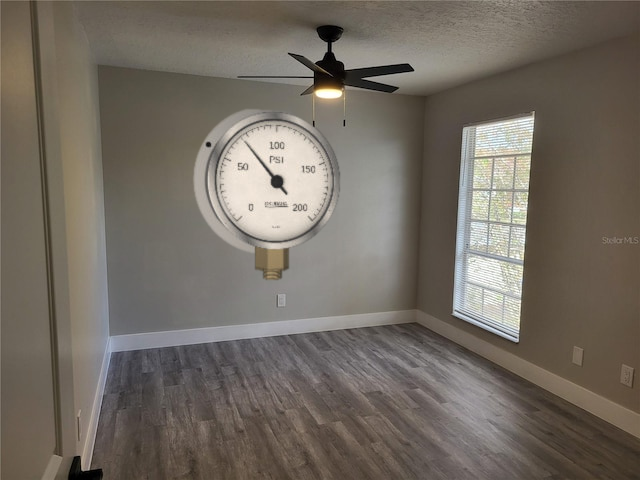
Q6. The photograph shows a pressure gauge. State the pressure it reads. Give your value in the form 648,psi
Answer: 70,psi
